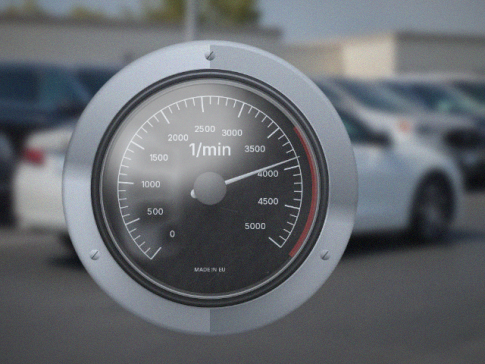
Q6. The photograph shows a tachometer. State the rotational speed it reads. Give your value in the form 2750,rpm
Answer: 3900,rpm
